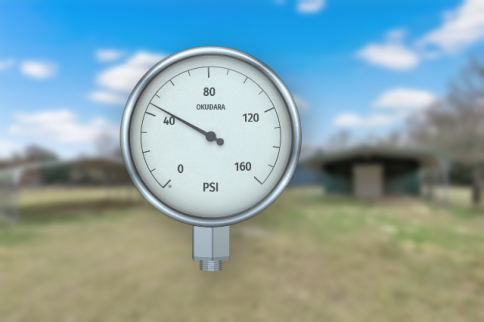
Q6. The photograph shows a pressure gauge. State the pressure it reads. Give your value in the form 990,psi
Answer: 45,psi
